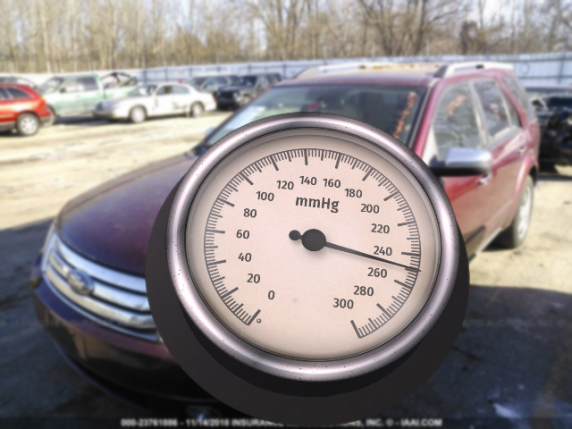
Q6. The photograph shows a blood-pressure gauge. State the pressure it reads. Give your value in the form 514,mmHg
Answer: 250,mmHg
